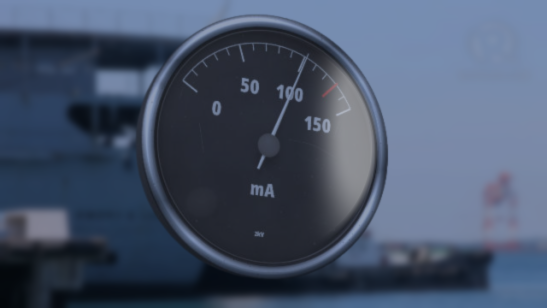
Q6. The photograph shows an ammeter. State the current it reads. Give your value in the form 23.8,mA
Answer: 100,mA
